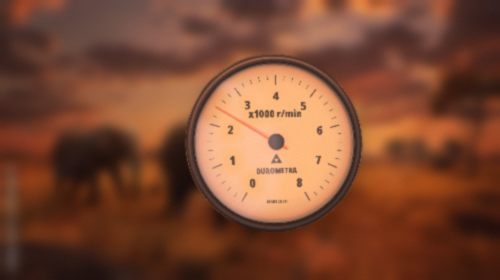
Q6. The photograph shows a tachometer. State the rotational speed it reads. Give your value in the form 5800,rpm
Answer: 2400,rpm
